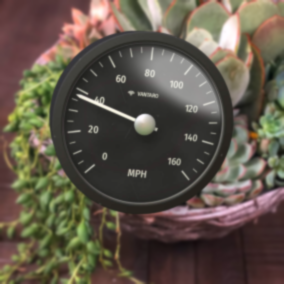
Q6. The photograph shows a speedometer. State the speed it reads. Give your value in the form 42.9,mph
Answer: 37.5,mph
